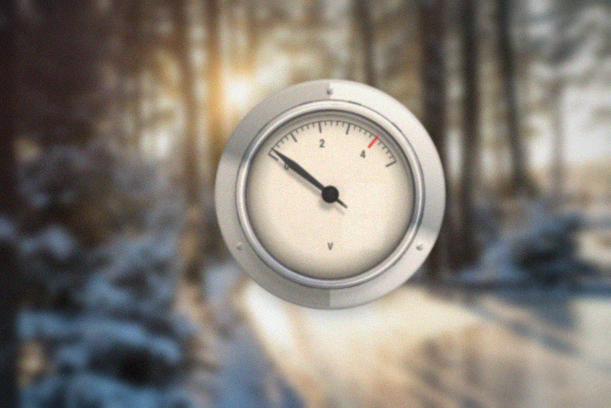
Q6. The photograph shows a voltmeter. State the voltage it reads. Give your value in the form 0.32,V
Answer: 0.2,V
